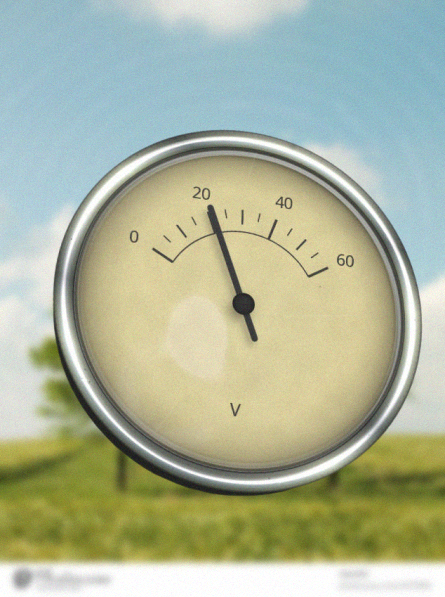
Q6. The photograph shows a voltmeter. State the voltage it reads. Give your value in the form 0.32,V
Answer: 20,V
